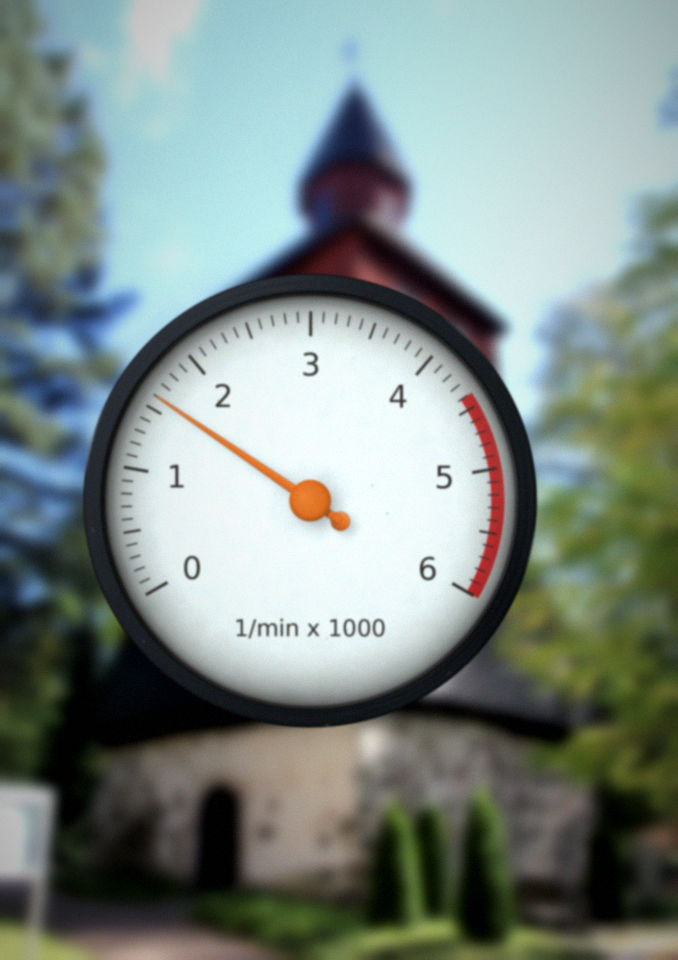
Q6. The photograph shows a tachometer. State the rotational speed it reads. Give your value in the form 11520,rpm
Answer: 1600,rpm
